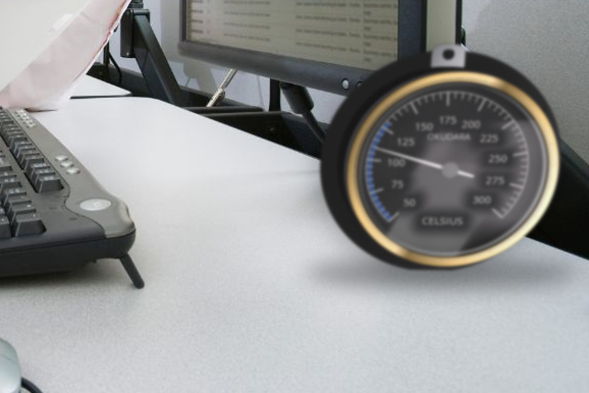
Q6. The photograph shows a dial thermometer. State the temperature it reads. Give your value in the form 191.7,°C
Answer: 110,°C
